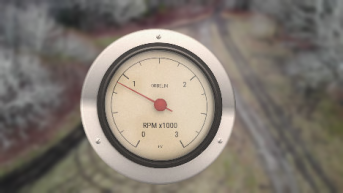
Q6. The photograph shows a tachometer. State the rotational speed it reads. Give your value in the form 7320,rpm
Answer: 875,rpm
